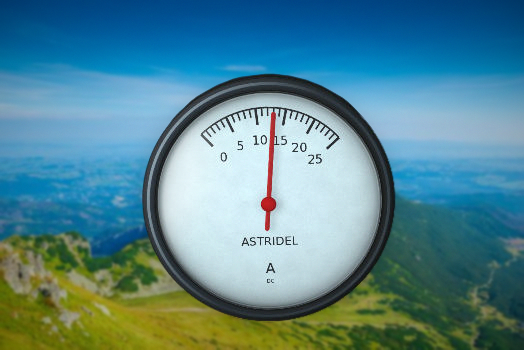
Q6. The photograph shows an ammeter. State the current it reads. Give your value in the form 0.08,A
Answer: 13,A
